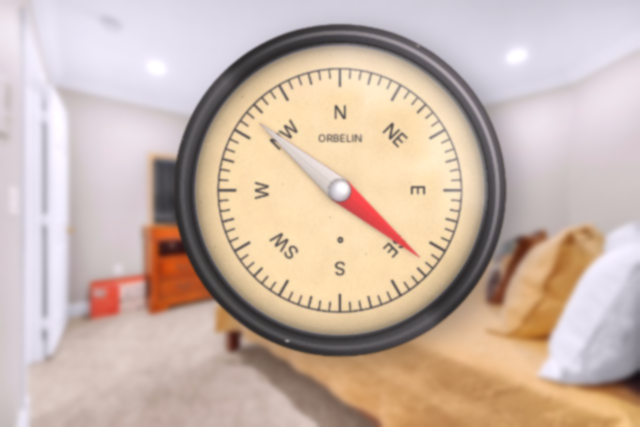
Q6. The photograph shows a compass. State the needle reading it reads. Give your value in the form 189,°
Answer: 130,°
